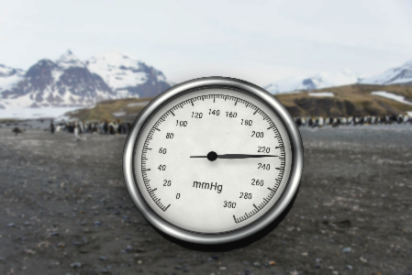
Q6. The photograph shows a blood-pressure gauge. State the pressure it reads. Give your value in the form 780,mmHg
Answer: 230,mmHg
